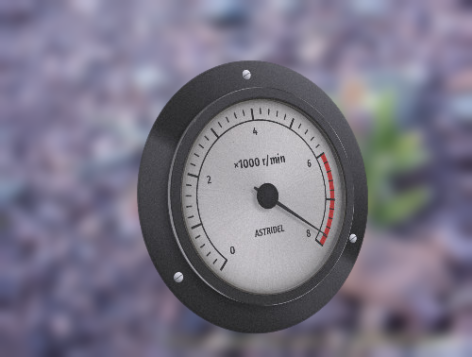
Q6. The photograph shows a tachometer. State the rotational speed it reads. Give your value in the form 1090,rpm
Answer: 7800,rpm
